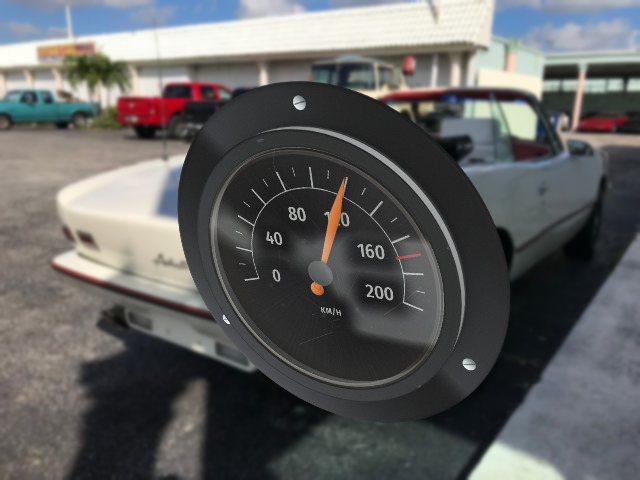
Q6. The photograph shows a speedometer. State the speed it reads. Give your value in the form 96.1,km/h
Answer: 120,km/h
